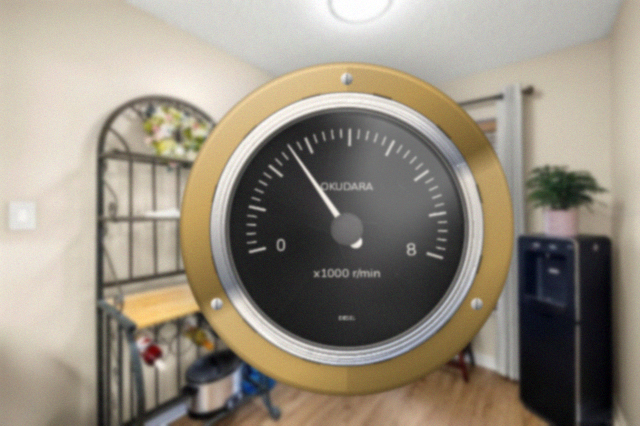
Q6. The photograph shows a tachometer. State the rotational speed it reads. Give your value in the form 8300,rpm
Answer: 2600,rpm
